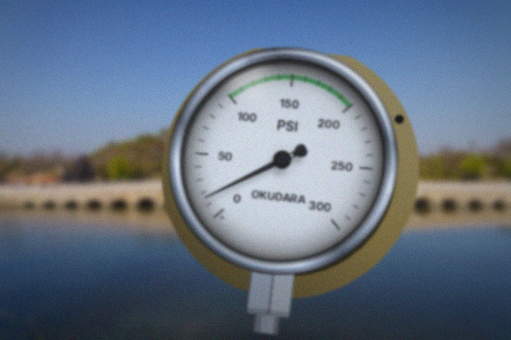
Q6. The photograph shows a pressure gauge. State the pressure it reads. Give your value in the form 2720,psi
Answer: 15,psi
